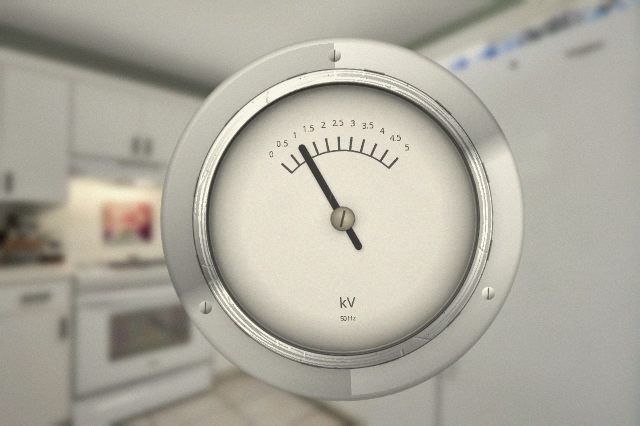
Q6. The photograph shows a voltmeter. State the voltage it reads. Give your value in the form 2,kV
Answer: 1,kV
